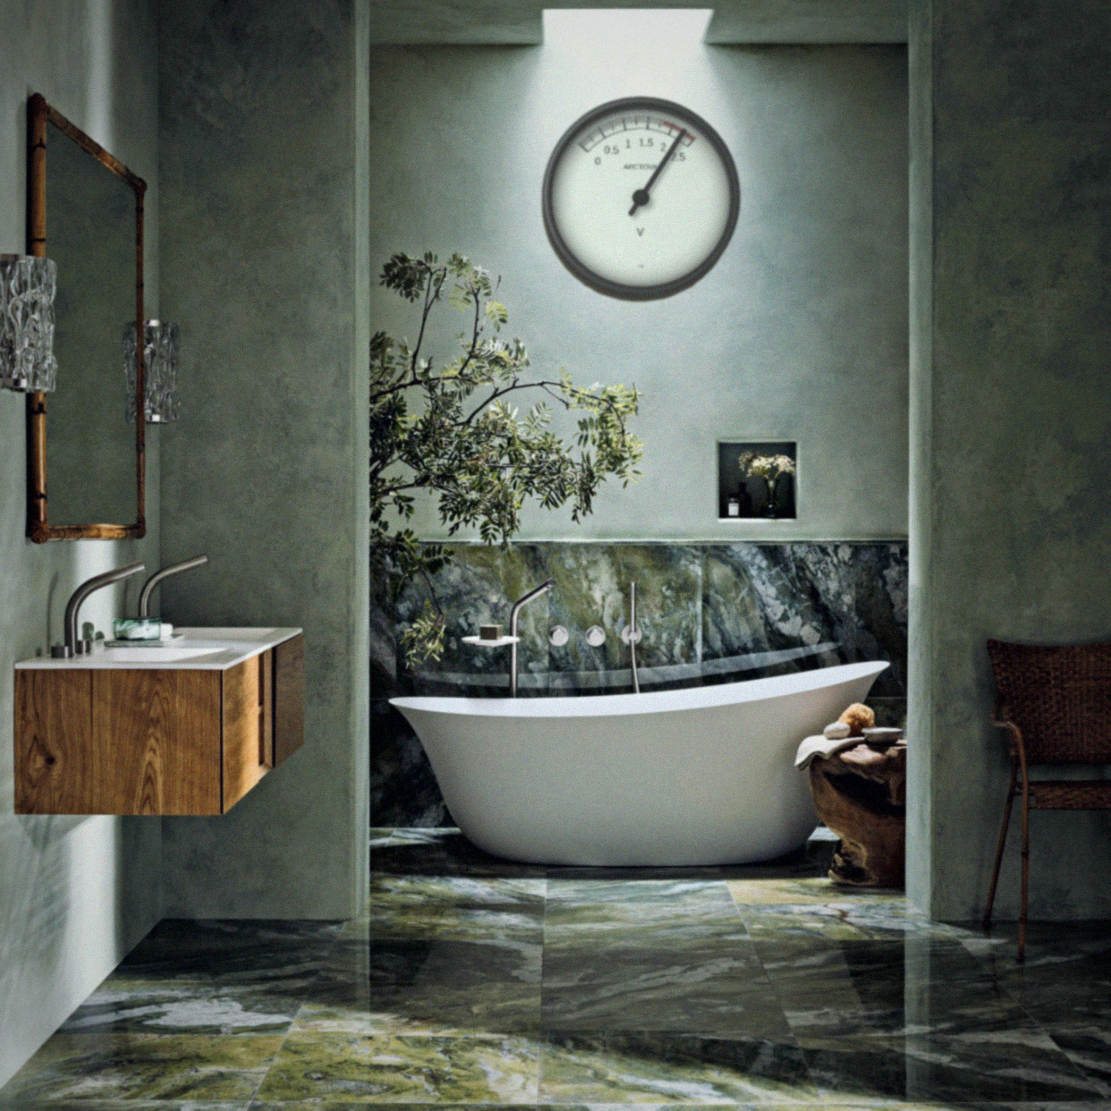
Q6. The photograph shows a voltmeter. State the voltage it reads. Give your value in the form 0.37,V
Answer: 2.25,V
